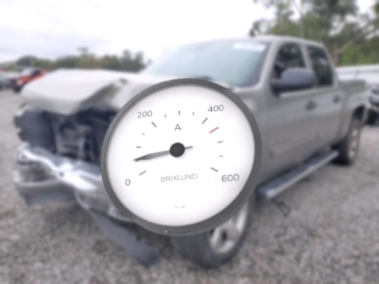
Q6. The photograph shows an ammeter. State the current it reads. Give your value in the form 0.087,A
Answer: 50,A
